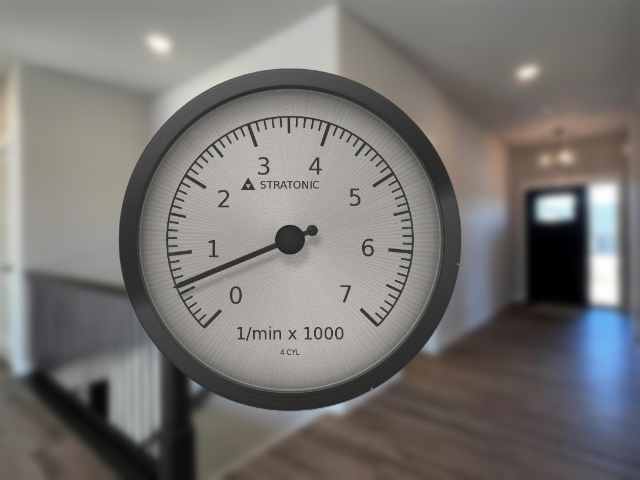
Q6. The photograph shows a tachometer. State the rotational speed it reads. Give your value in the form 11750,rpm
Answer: 600,rpm
